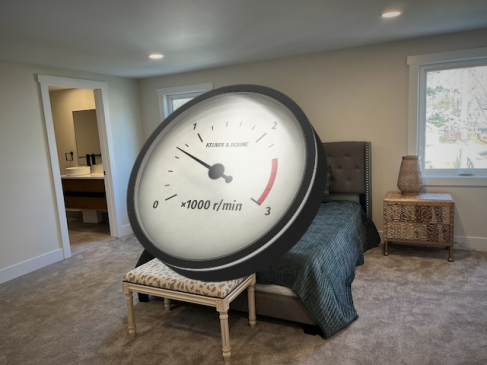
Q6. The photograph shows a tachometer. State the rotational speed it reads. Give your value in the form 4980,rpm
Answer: 700,rpm
